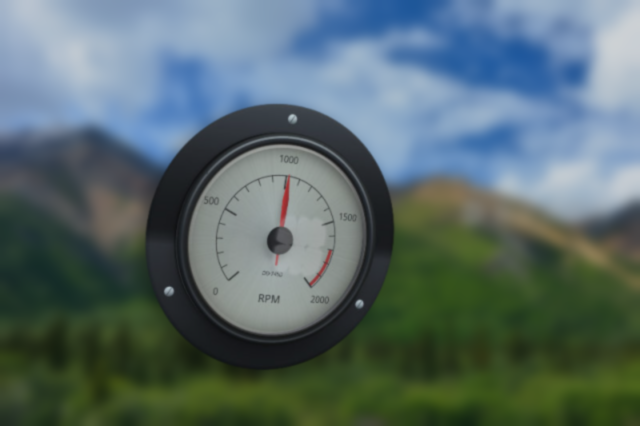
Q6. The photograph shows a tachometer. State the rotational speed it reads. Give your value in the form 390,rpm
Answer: 1000,rpm
